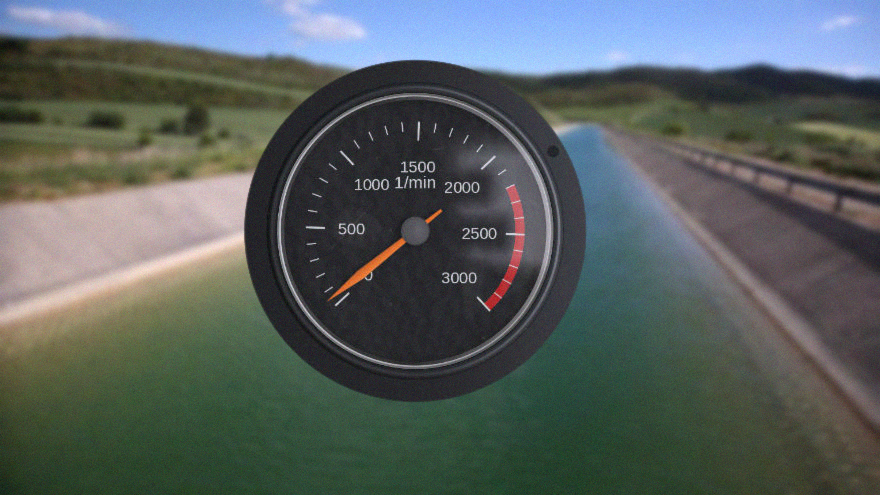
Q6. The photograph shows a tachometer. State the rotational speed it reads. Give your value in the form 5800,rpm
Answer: 50,rpm
